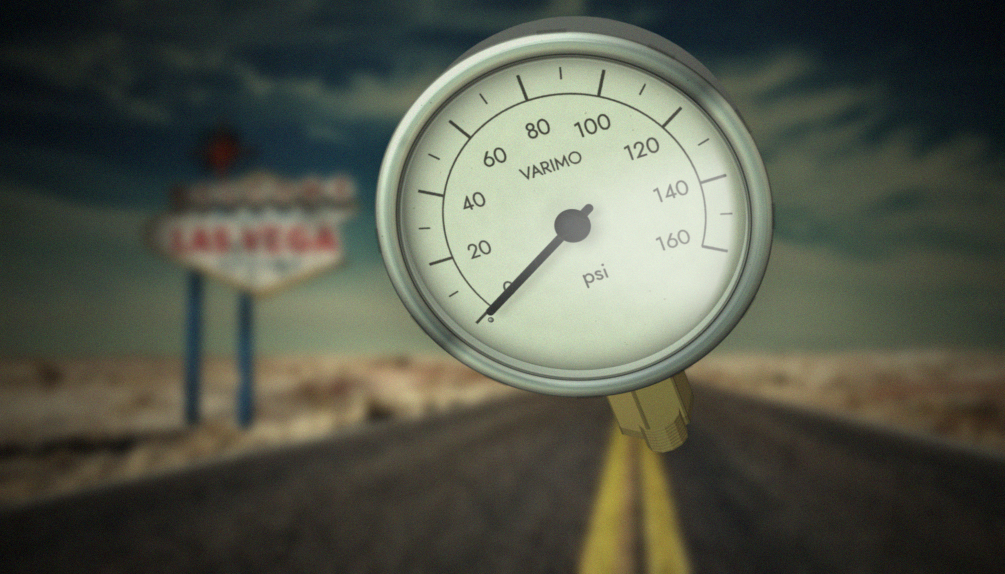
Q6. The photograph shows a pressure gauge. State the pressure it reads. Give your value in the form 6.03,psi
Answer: 0,psi
